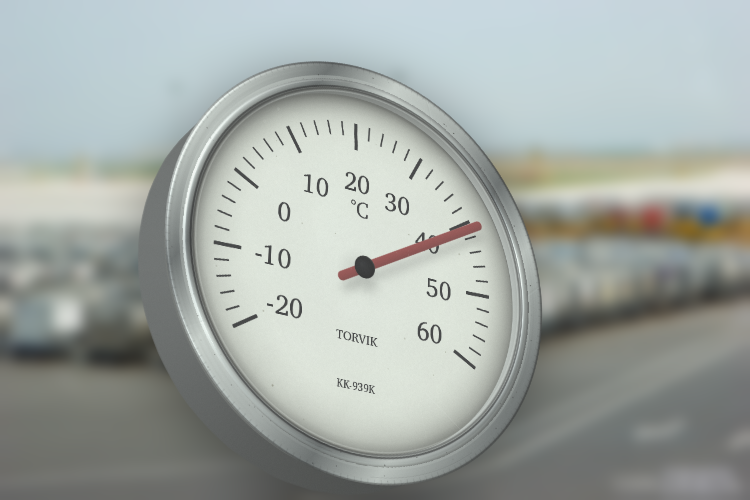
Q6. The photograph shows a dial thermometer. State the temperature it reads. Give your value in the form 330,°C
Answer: 41,°C
